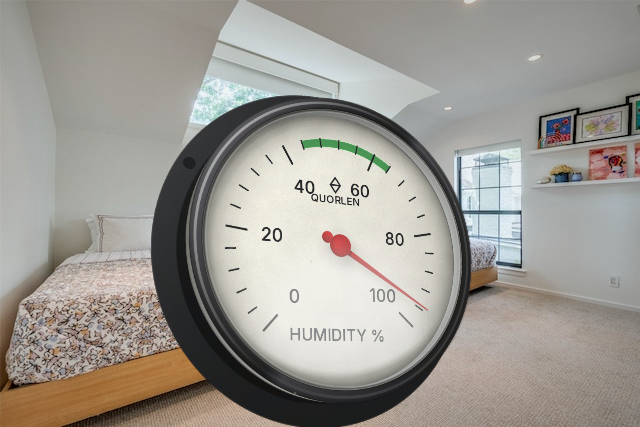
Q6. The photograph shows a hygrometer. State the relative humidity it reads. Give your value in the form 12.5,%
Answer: 96,%
